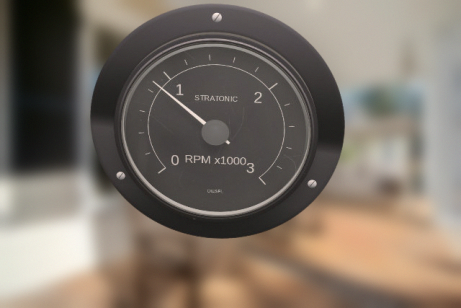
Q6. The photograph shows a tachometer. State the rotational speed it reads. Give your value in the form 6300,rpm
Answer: 900,rpm
